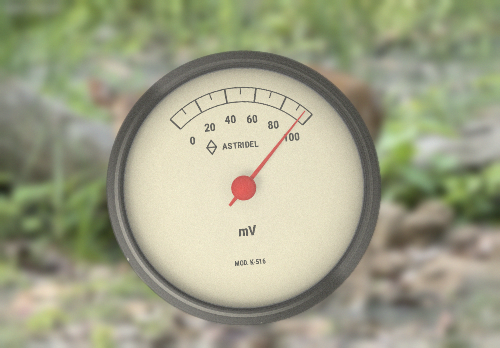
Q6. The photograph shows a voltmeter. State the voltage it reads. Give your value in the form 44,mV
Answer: 95,mV
